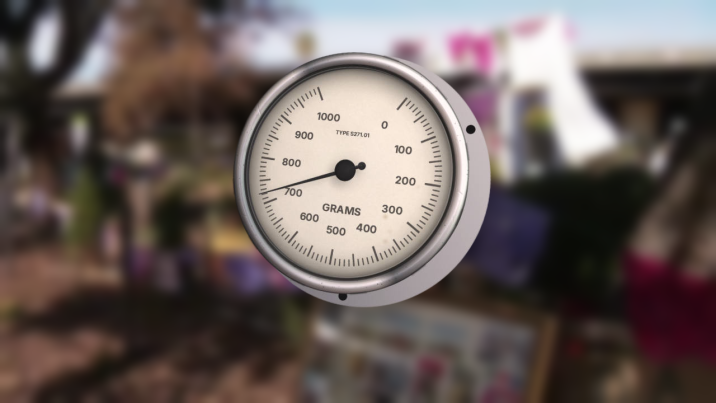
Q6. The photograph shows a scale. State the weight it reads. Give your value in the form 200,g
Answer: 720,g
